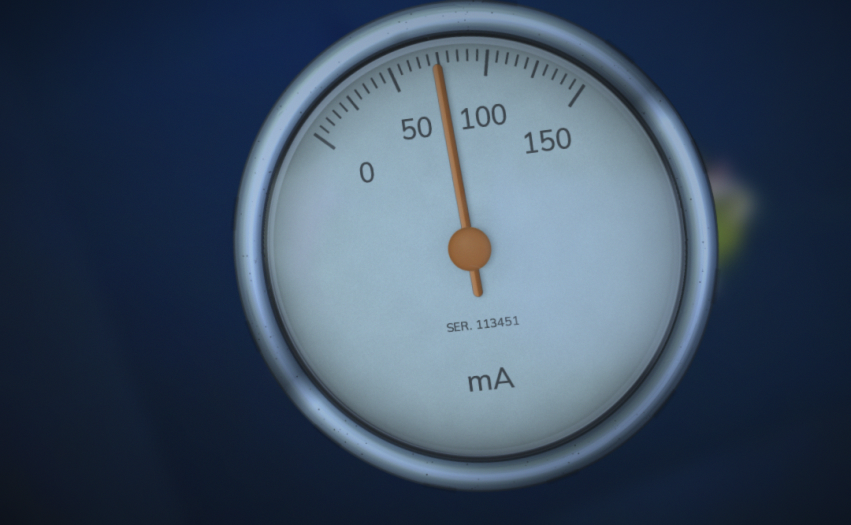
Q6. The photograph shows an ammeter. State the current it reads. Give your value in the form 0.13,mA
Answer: 75,mA
